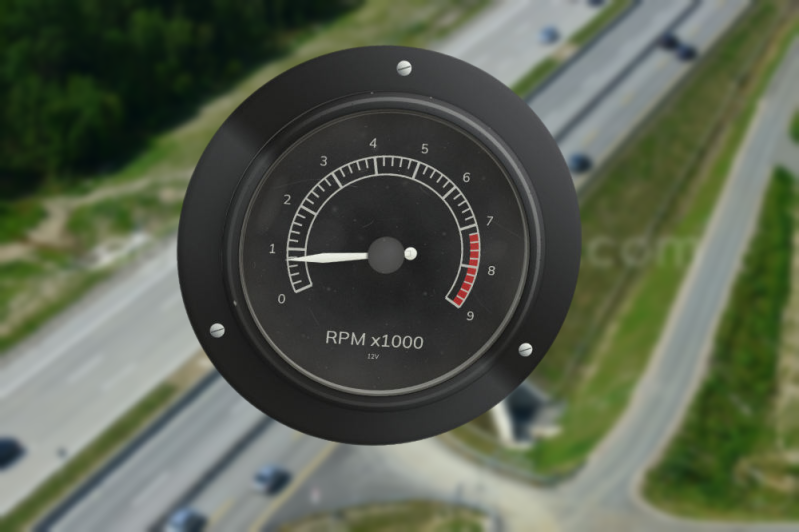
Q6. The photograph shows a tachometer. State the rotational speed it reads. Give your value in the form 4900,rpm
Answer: 800,rpm
